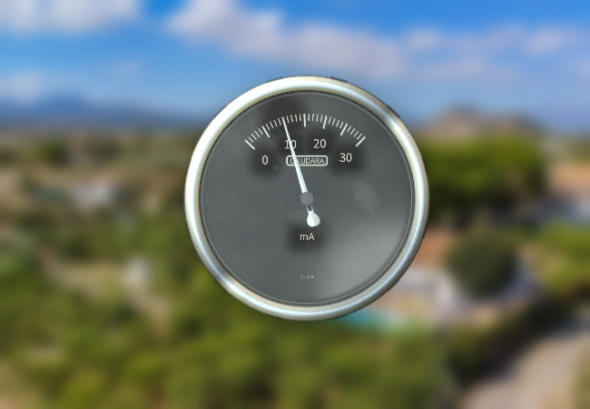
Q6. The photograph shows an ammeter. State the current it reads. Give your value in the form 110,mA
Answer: 10,mA
